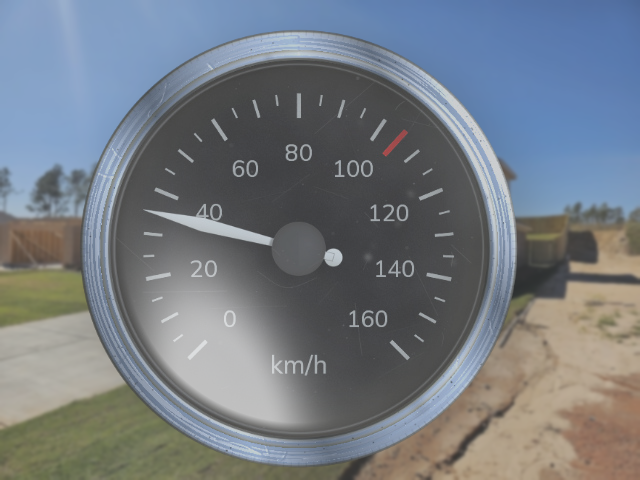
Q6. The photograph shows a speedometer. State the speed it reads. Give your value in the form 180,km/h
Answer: 35,km/h
